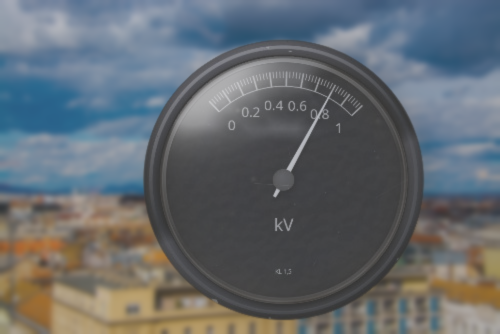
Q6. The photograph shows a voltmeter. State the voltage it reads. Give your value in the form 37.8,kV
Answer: 0.8,kV
